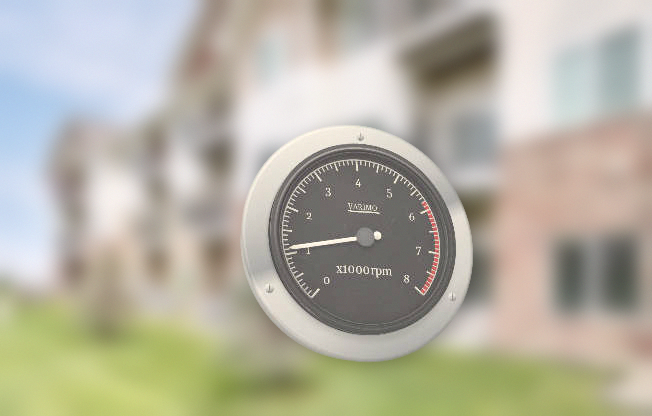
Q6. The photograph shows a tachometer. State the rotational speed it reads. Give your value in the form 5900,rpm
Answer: 1100,rpm
